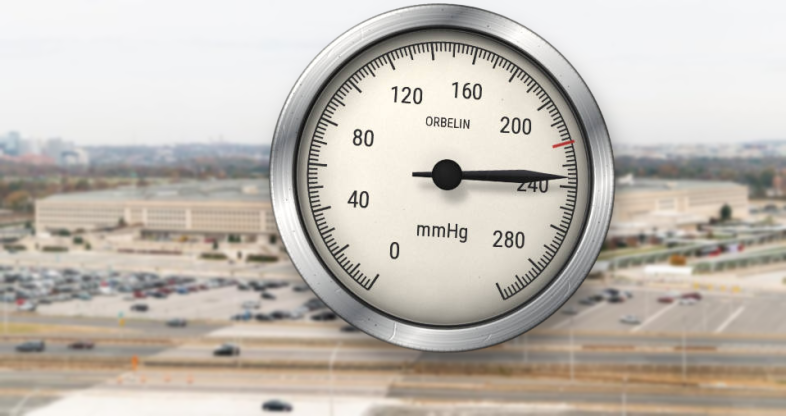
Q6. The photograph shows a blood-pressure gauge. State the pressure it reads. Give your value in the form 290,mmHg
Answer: 236,mmHg
